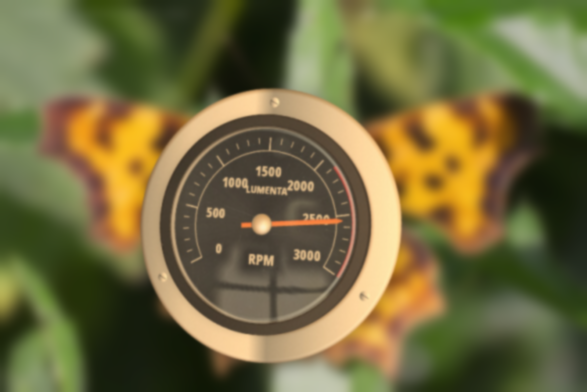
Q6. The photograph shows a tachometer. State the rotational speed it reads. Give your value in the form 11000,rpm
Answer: 2550,rpm
